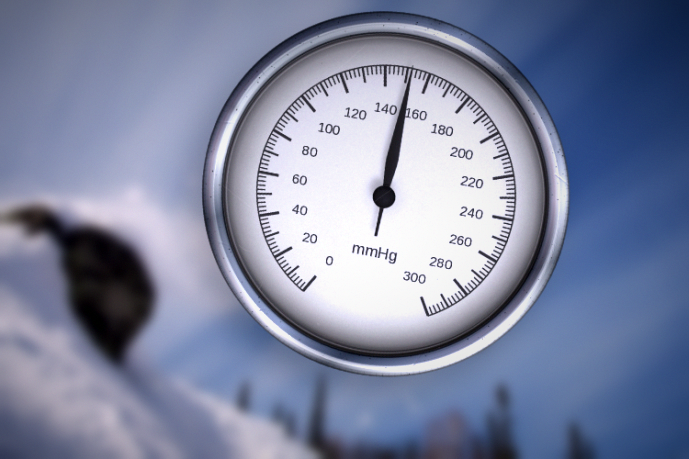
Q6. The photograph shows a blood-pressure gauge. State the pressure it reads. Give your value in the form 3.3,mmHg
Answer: 152,mmHg
